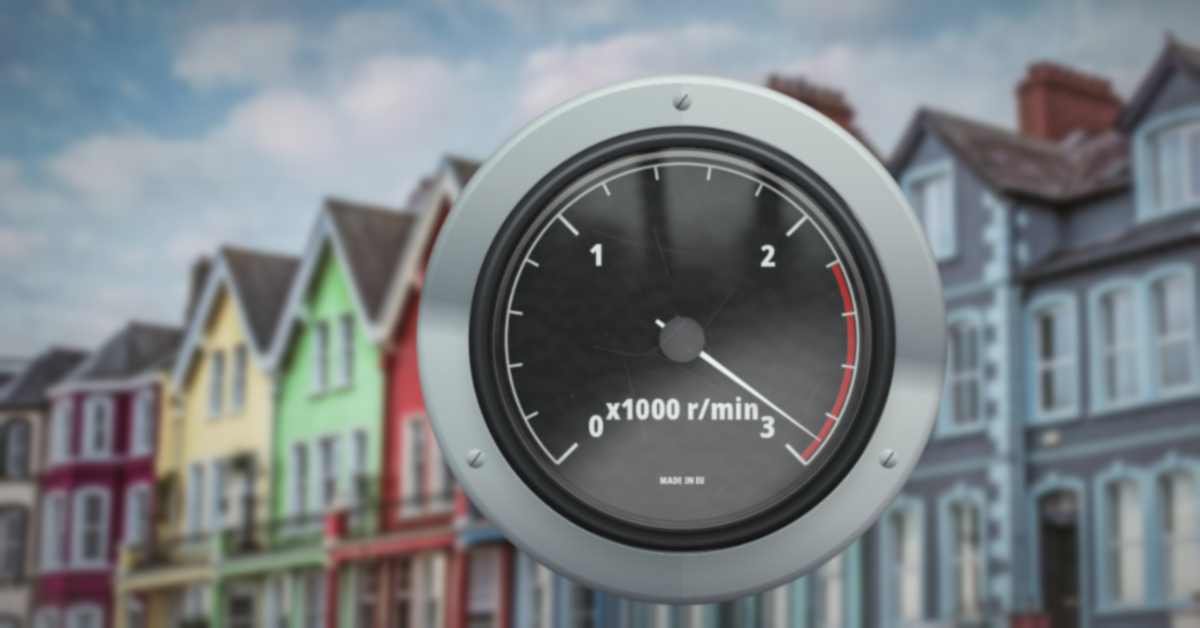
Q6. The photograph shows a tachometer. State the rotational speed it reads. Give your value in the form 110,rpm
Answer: 2900,rpm
